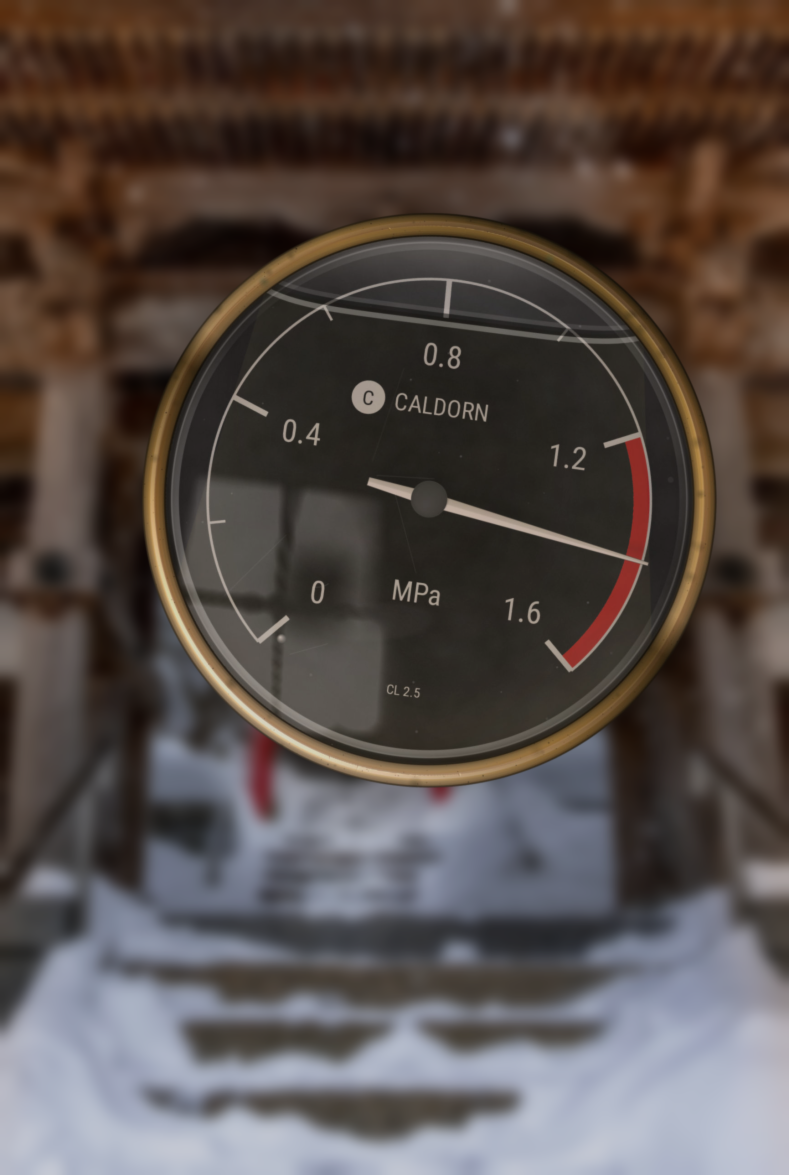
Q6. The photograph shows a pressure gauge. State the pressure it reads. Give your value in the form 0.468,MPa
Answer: 1.4,MPa
